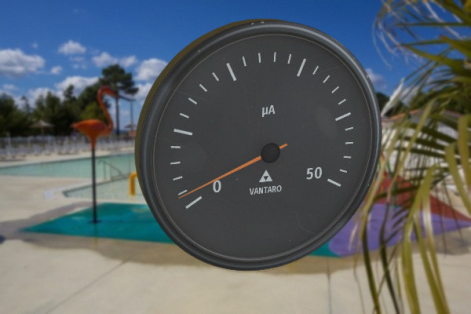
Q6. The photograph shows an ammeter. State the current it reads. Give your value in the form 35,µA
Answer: 2,µA
